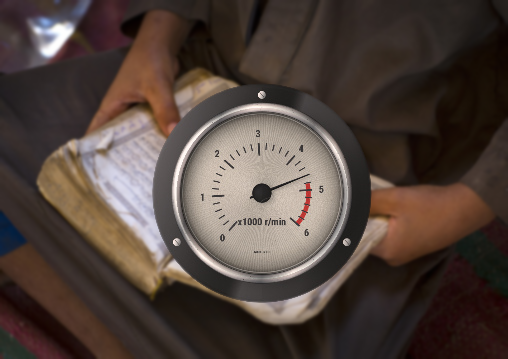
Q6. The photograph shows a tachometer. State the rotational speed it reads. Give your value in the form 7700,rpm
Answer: 4600,rpm
